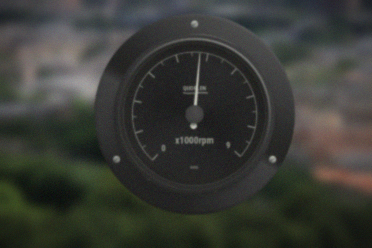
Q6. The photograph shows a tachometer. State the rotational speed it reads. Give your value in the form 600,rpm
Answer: 4750,rpm
